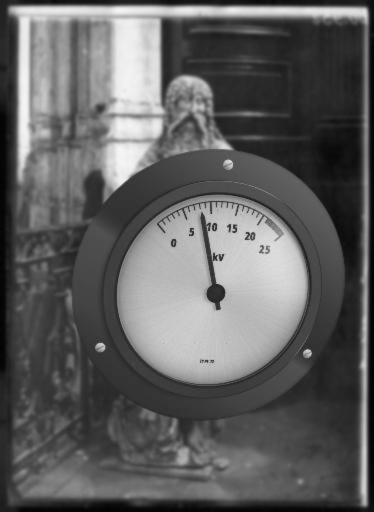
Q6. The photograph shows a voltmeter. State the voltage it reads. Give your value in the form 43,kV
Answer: 8,kV
